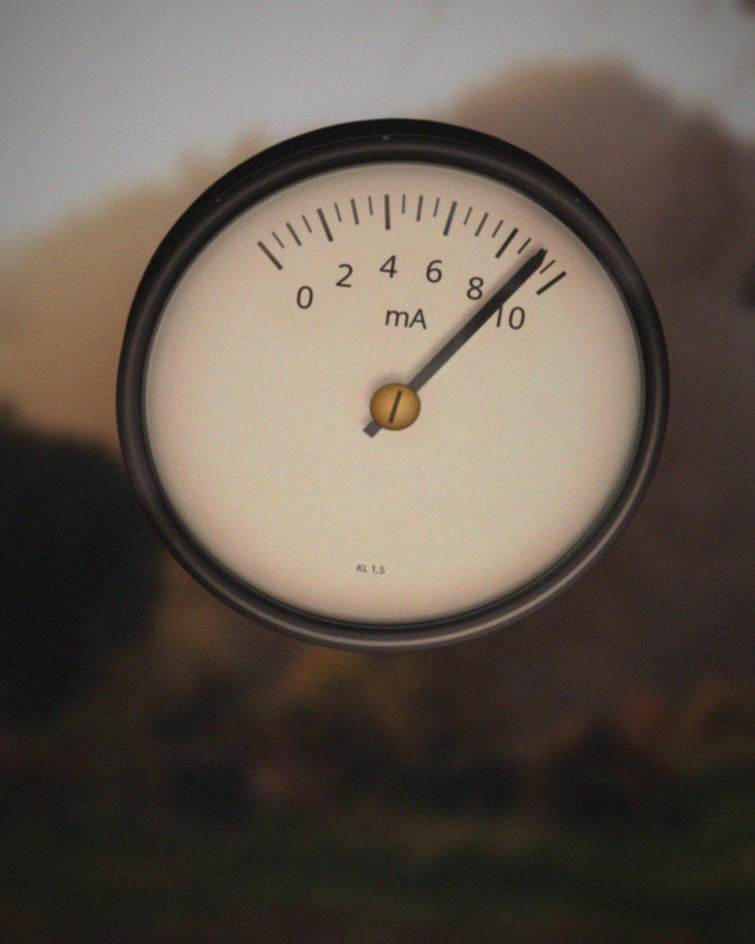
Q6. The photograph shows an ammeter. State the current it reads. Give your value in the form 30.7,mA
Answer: 9,mA
